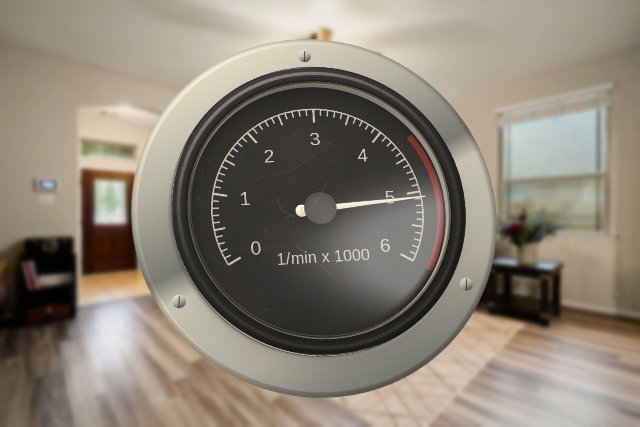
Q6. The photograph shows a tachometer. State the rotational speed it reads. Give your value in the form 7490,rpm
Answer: 5100,rpm
